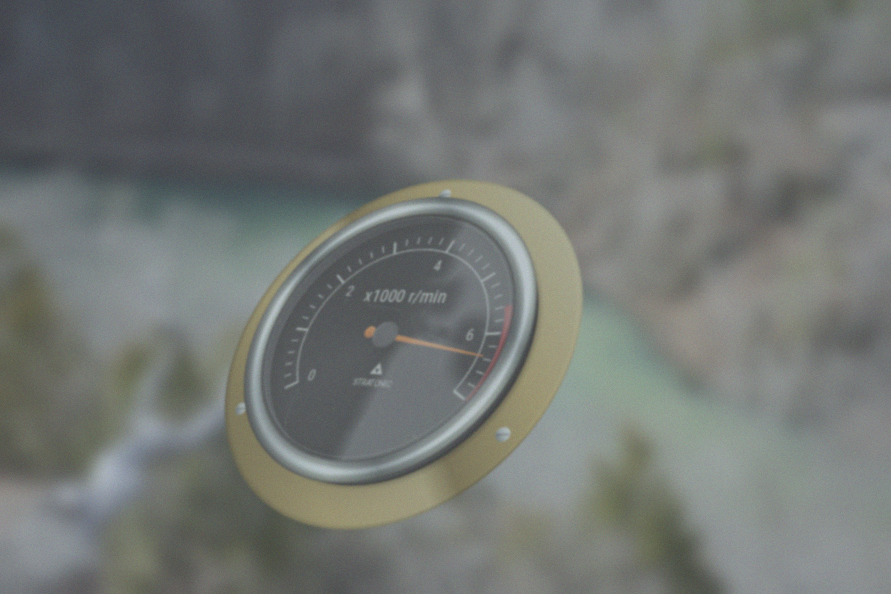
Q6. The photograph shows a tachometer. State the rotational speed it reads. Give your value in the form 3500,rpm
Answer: 6400,rpm
